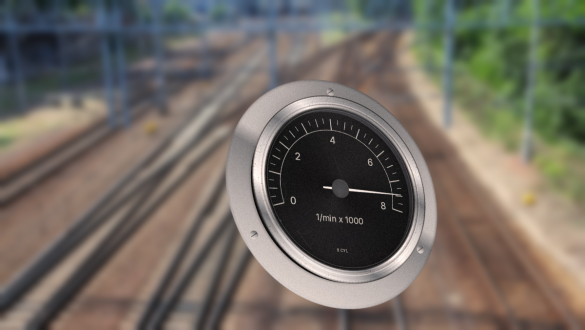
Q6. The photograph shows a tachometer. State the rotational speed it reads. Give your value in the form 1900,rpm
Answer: 7500,rpm
